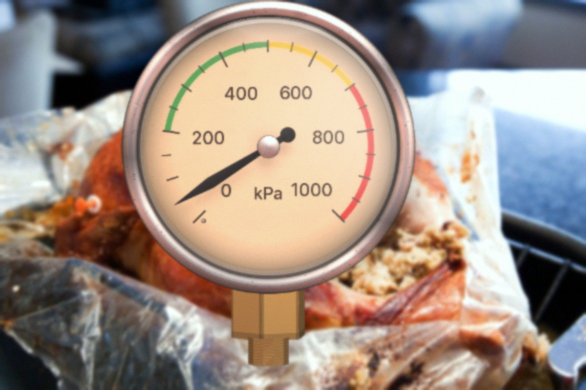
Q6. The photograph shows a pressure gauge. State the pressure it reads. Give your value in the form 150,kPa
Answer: 50,kPa
